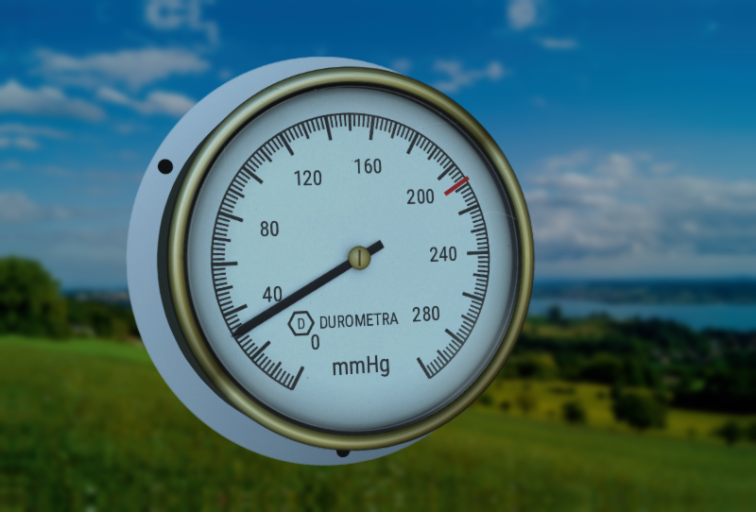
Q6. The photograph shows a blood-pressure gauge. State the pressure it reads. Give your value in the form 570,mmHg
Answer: 32,mmHg
